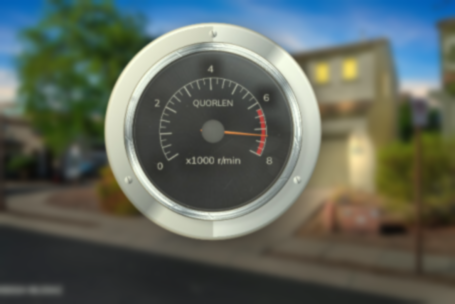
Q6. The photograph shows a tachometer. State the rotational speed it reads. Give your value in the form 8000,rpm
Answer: 7250,rpm
